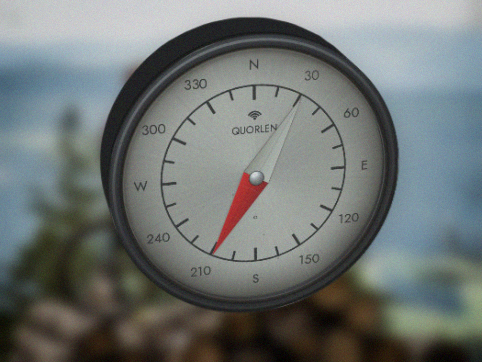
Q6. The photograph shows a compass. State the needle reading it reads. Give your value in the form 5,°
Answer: 210,°
